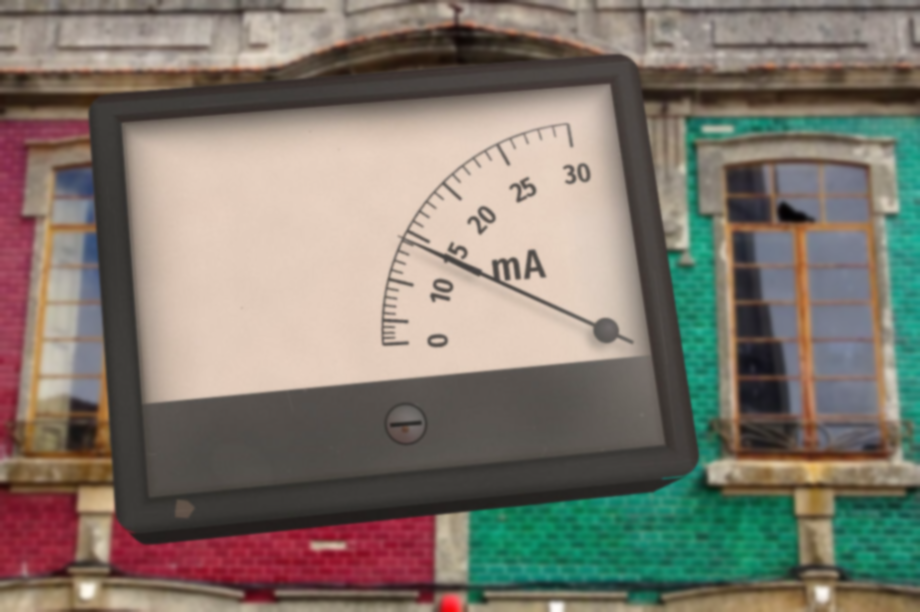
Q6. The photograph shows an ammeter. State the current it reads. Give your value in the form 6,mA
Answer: 14,mA
